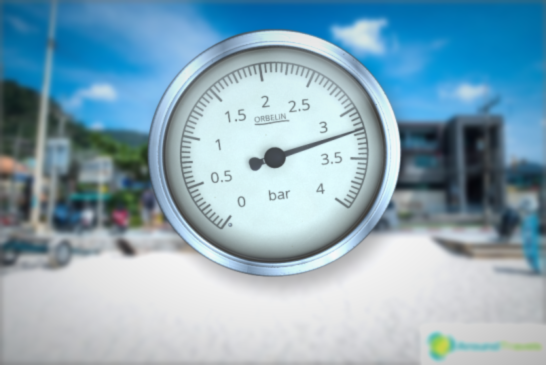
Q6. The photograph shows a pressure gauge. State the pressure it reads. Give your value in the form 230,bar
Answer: 3.2,bar
